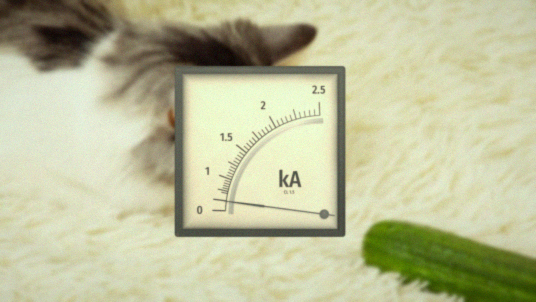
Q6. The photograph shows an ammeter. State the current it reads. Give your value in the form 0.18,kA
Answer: 0.5,kA
